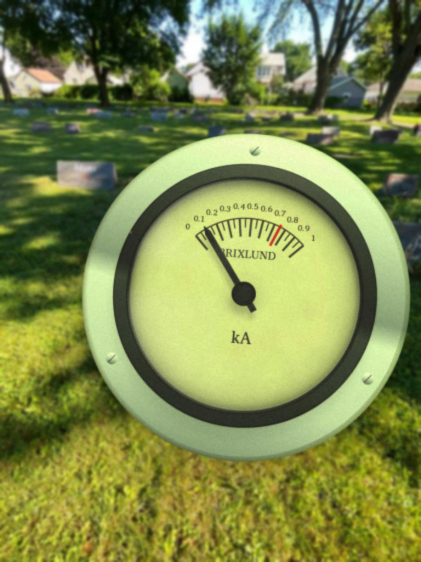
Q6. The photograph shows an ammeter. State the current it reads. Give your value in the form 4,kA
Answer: 0.1,kA
